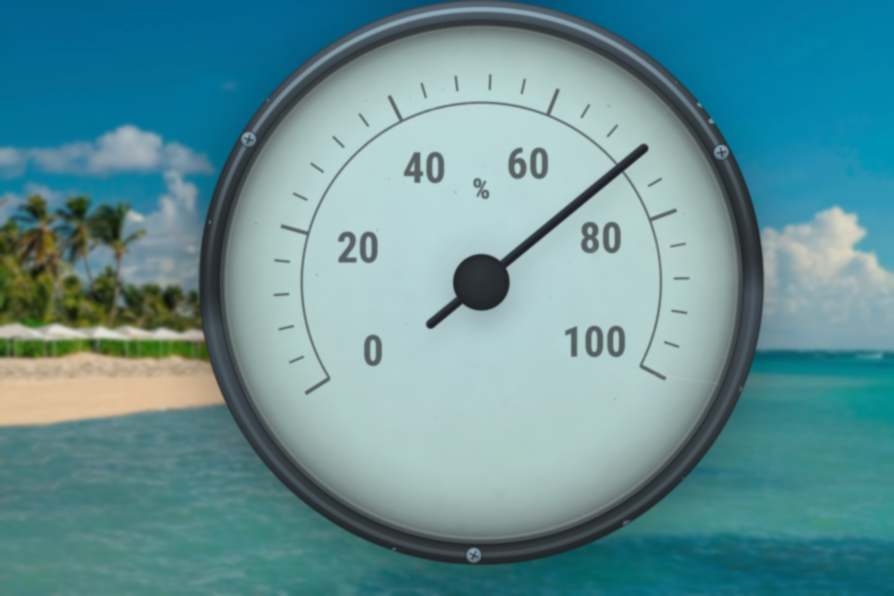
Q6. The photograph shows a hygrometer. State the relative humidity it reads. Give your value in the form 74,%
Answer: 72,%
